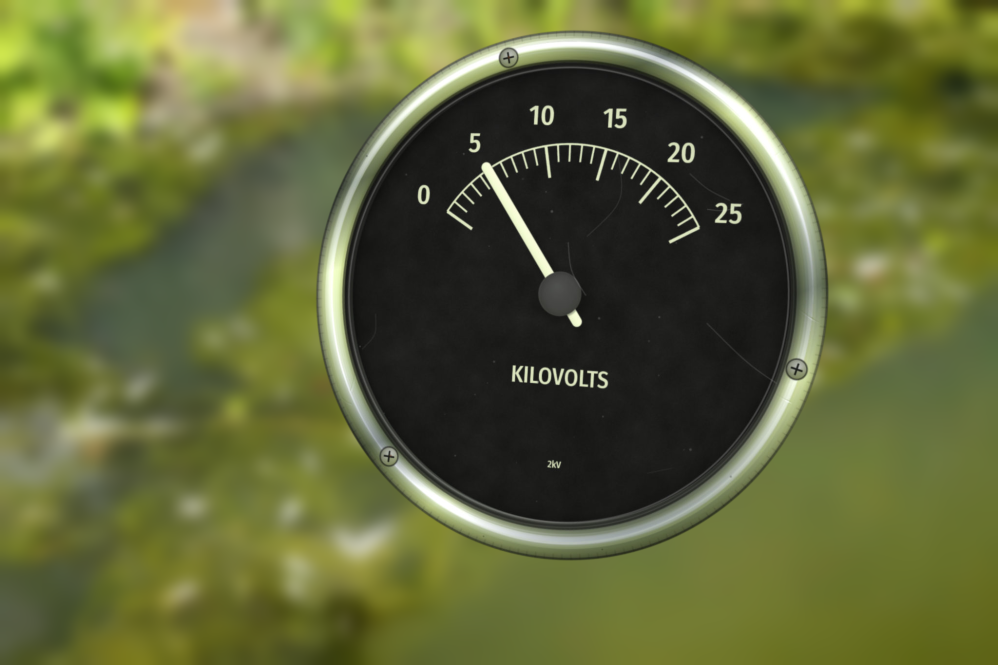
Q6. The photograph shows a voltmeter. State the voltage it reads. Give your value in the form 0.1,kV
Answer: 5,kV
